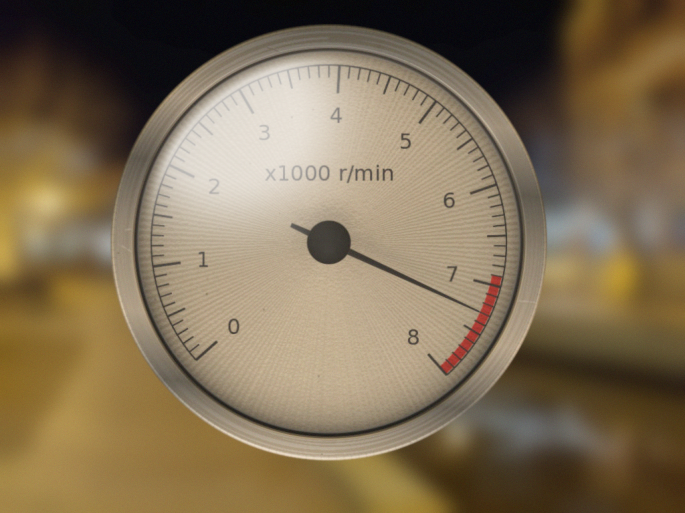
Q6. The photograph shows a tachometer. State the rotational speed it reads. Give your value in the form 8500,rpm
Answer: 7300,rpm
